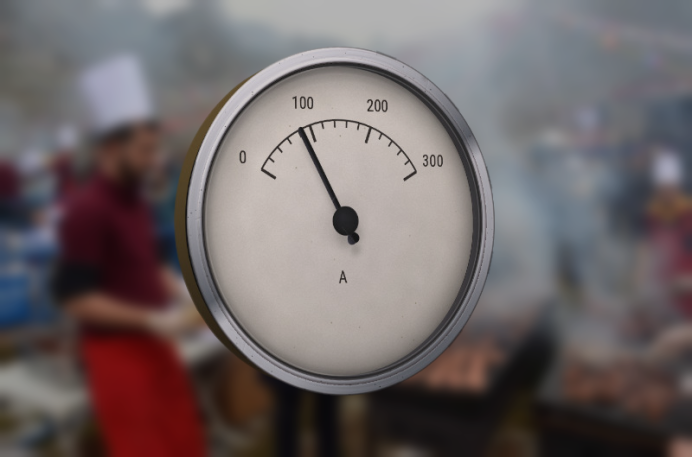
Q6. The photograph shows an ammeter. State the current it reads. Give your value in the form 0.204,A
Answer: 80,A
